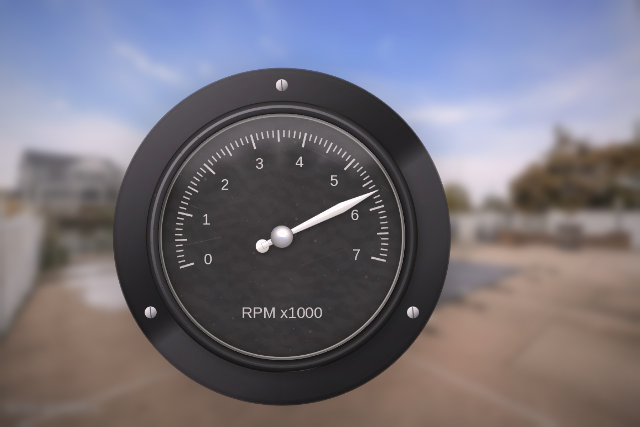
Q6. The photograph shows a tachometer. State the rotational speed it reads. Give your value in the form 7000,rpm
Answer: 5700,rpm
